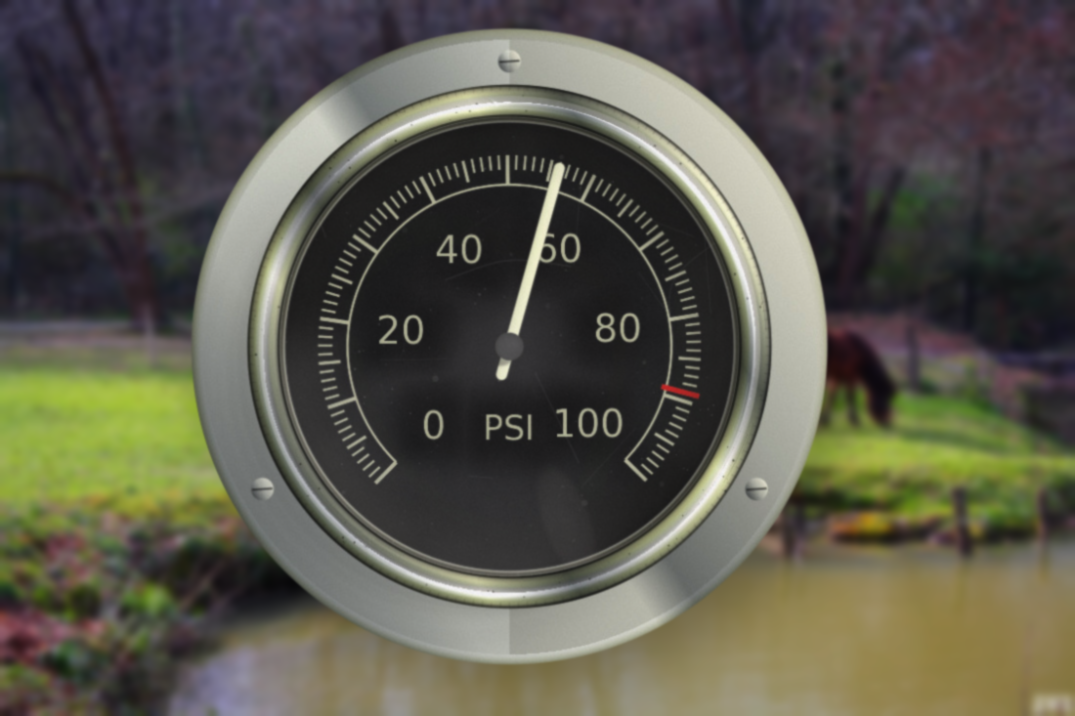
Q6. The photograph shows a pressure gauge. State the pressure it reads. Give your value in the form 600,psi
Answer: 56,psi
